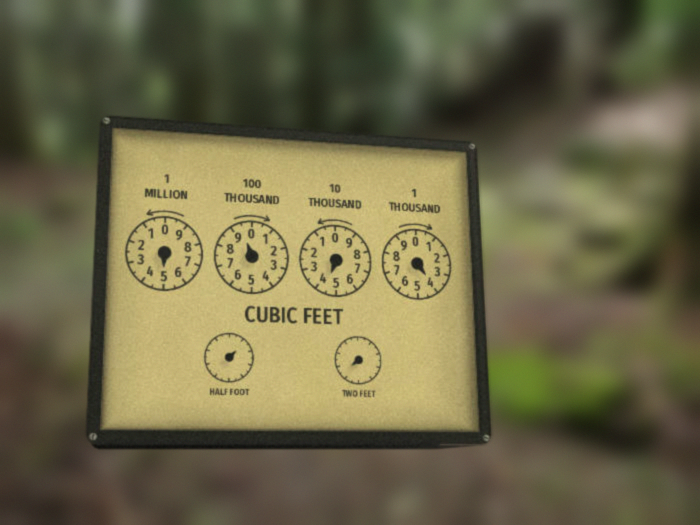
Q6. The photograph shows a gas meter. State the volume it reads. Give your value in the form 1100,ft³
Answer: 494400,ft³
